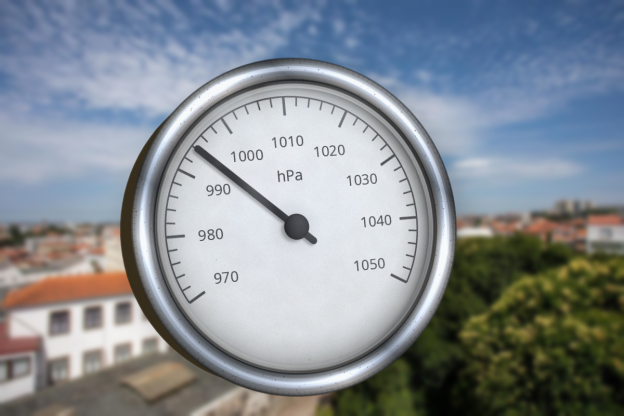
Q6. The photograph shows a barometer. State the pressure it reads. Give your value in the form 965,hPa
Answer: 994,hPa
